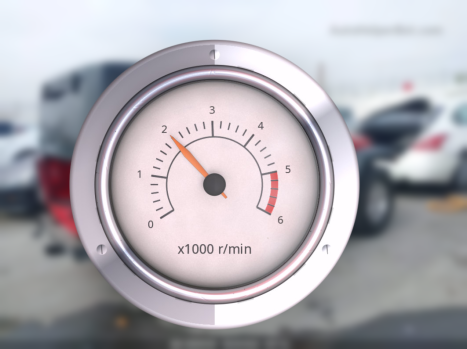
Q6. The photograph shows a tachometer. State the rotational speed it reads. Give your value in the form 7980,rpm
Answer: 2000,rpm
